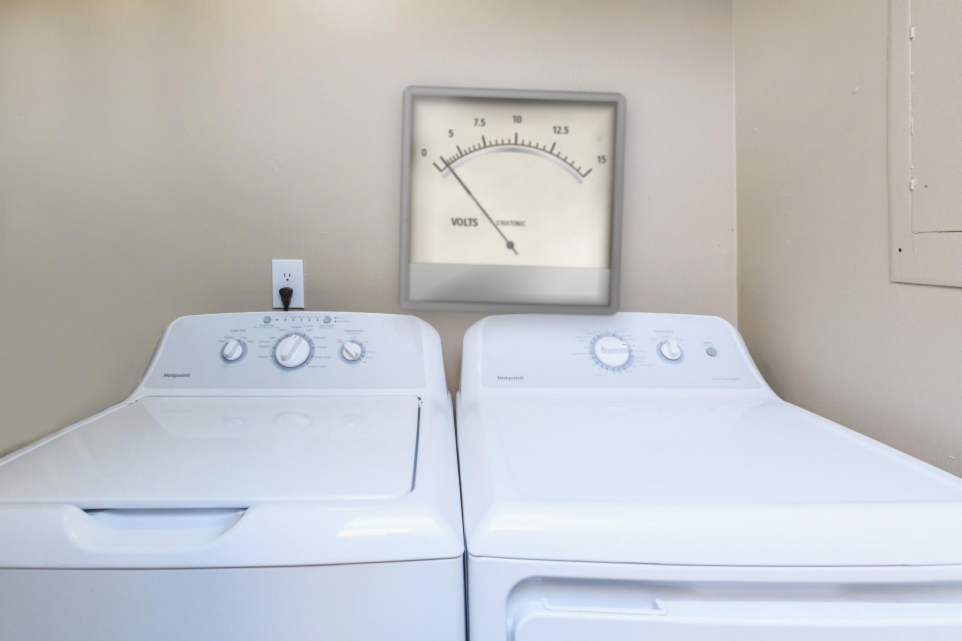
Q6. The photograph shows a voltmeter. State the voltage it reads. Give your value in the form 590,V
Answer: 2.5,V
